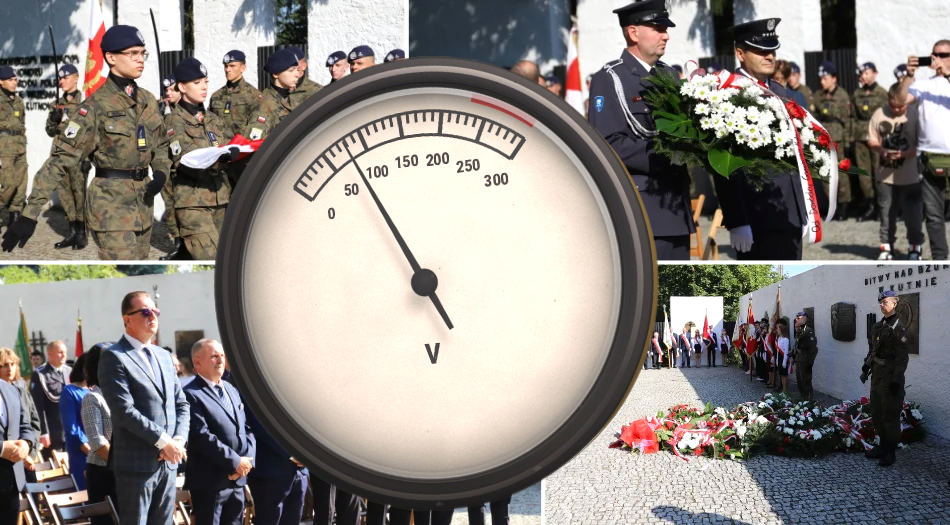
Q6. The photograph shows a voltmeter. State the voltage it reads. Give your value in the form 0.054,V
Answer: 80,V
